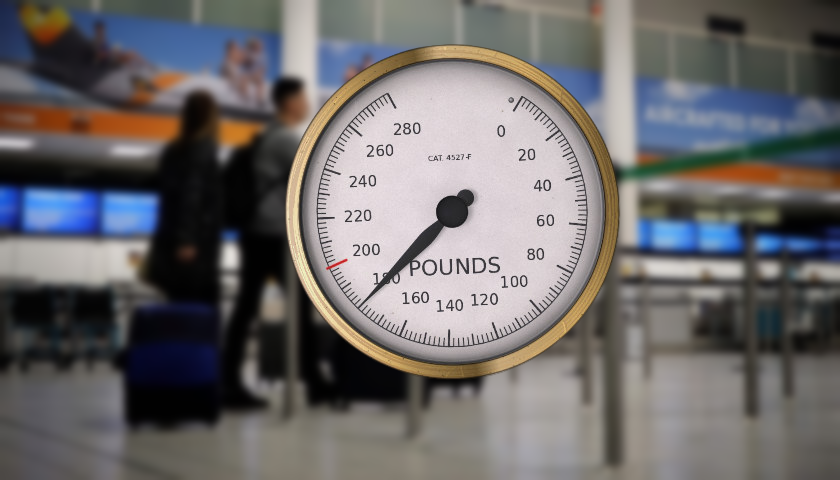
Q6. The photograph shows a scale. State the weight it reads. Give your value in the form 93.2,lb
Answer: 180,lb
